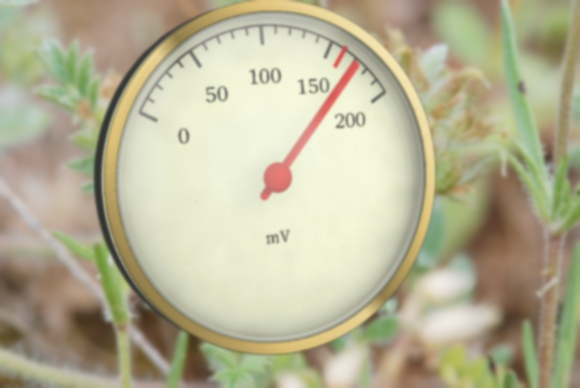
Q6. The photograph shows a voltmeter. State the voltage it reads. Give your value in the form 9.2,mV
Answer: 170,mV
